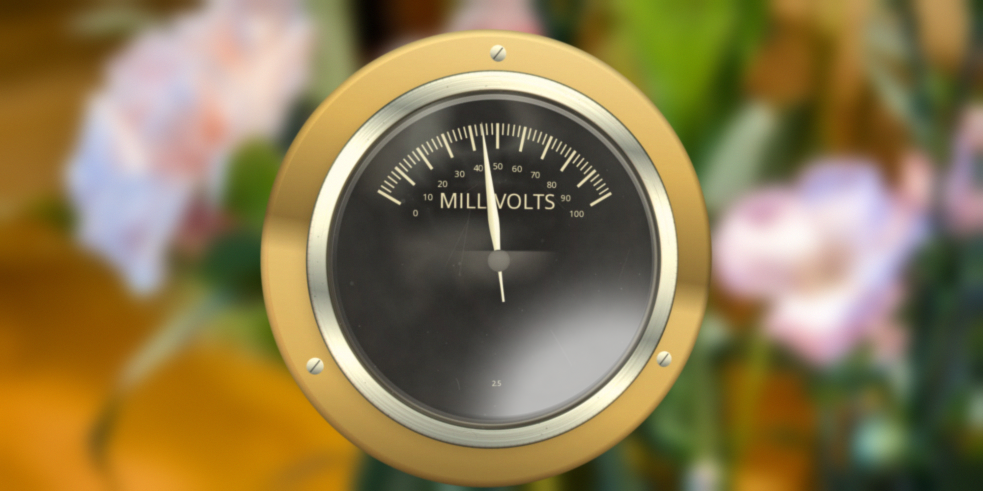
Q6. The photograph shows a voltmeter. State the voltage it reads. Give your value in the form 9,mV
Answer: 44,mV
